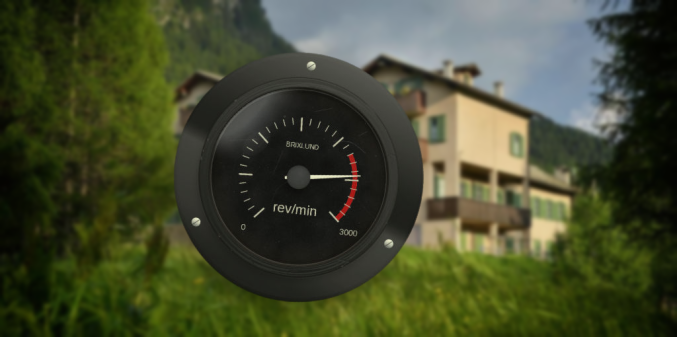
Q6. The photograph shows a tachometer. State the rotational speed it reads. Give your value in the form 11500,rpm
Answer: 2450,rpm
